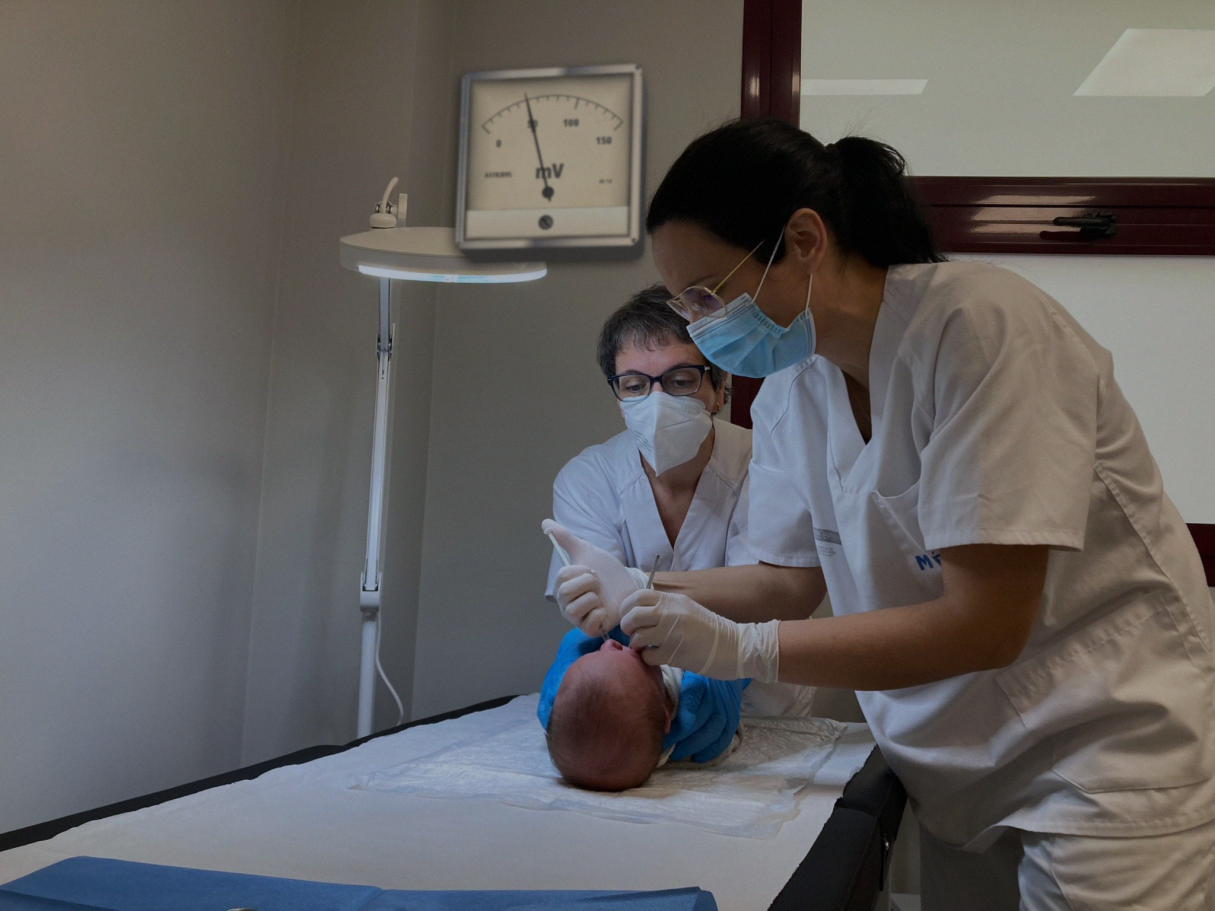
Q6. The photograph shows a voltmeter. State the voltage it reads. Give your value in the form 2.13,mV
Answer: 50,mV
